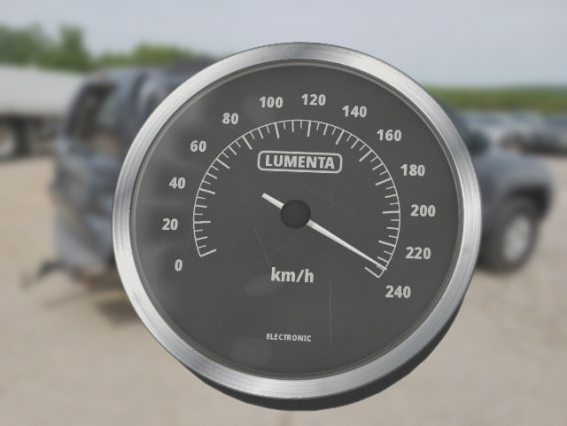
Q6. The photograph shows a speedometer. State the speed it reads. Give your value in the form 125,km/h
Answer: 235,km/h
